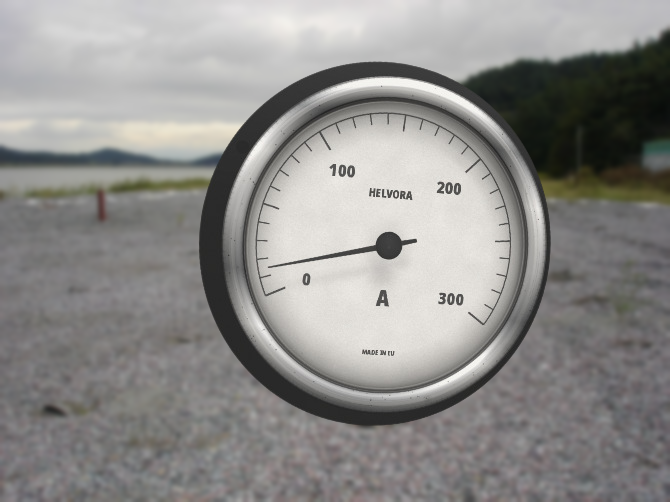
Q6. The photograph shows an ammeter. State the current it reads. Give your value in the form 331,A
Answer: 15,A
